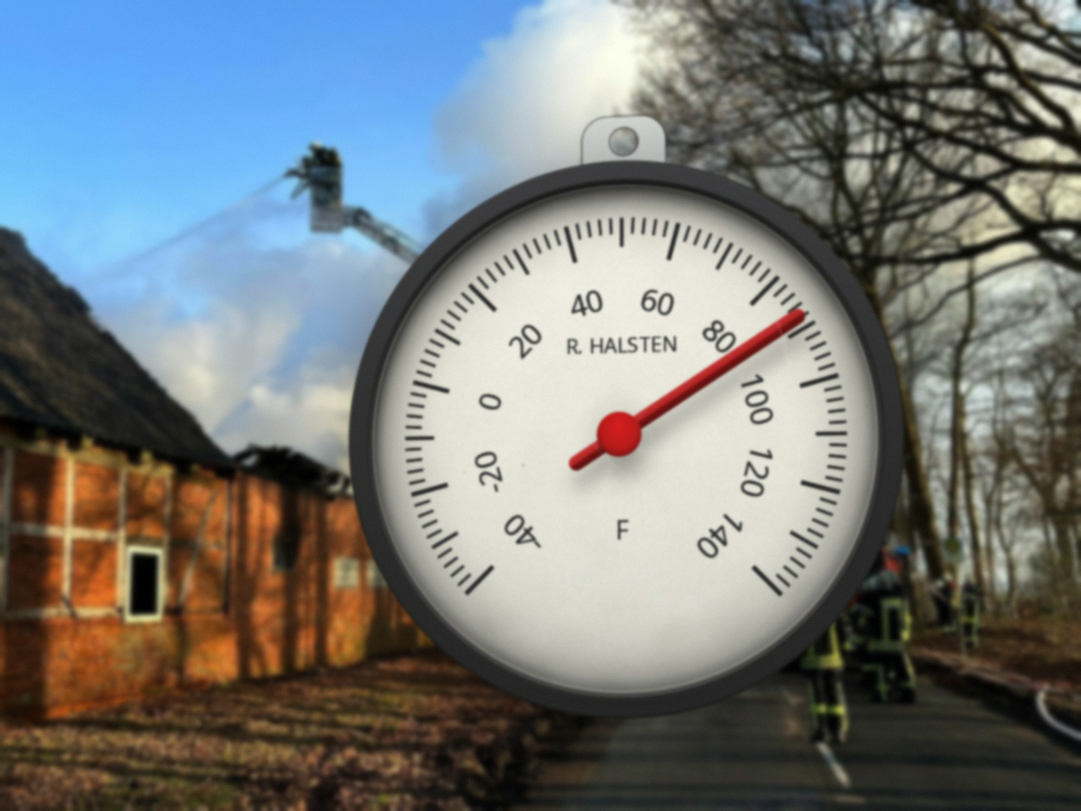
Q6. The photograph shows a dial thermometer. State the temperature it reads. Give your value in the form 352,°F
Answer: 88,°F
